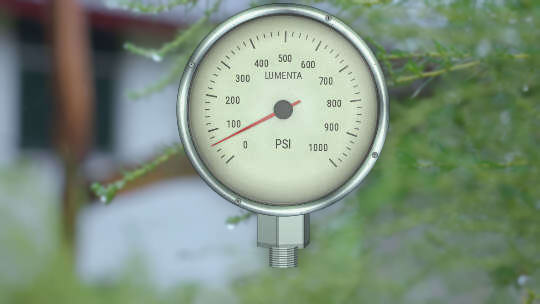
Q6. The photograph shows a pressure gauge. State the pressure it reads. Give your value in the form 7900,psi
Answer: 60,psi
